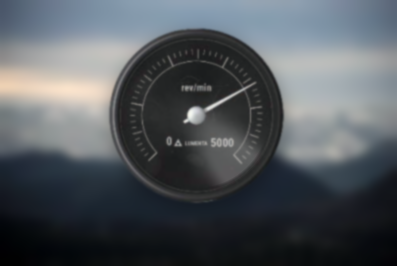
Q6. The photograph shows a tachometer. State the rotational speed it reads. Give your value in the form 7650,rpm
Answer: 3600,rpm
